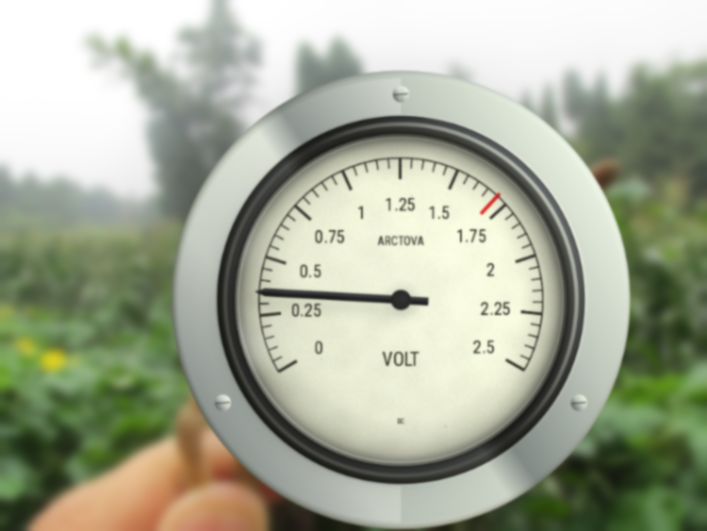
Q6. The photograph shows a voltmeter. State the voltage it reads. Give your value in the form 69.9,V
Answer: 0.35,V
